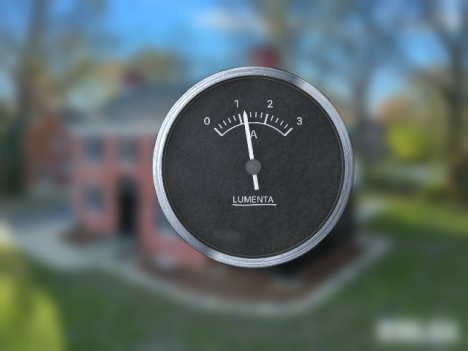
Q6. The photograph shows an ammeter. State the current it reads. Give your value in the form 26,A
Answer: 1.2,A
